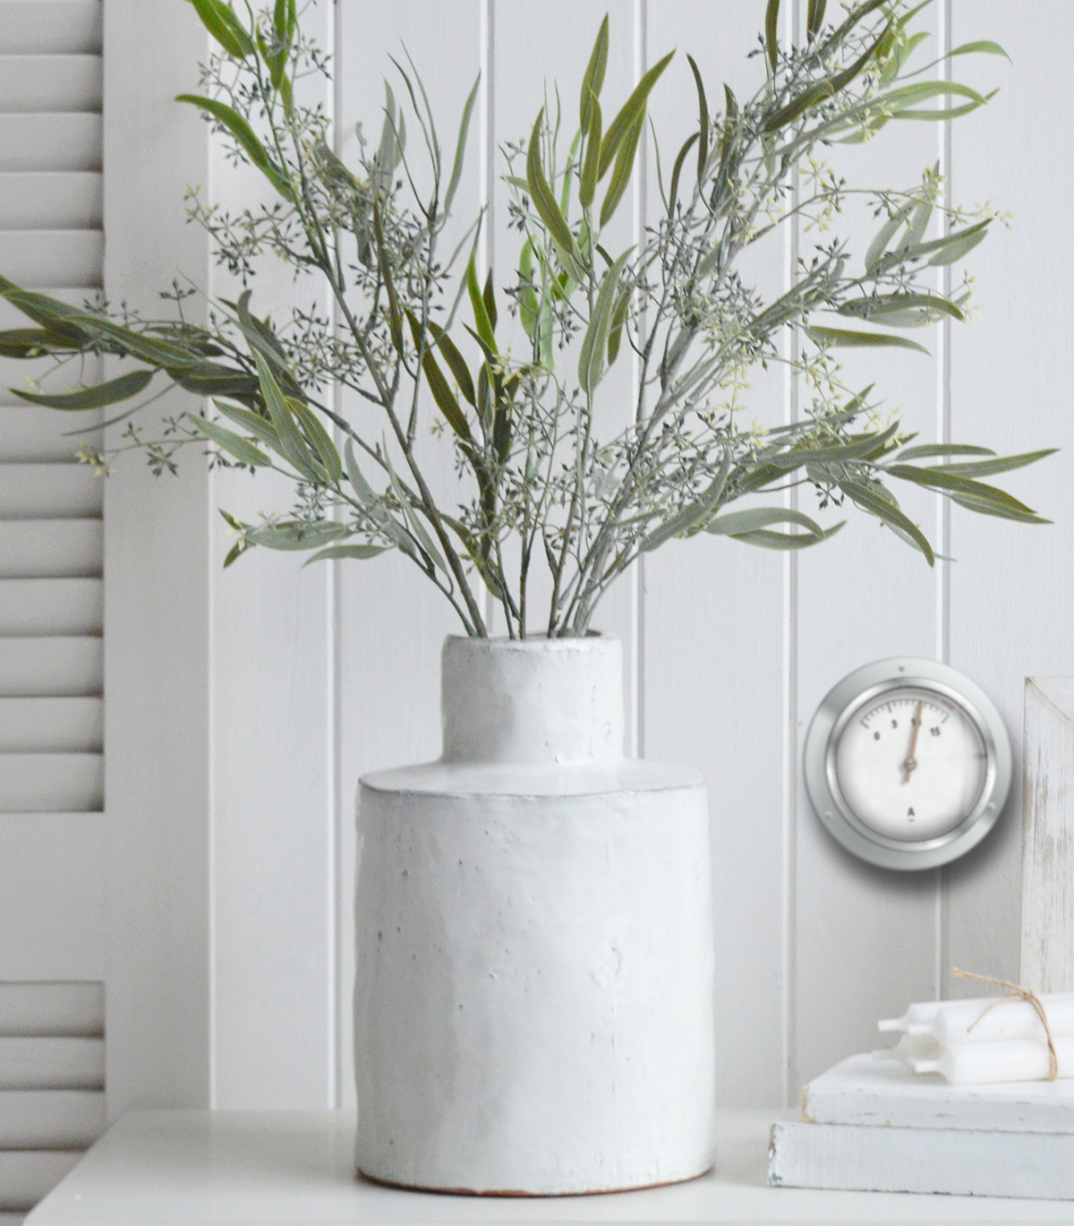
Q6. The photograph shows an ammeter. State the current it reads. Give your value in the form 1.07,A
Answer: 10,A
